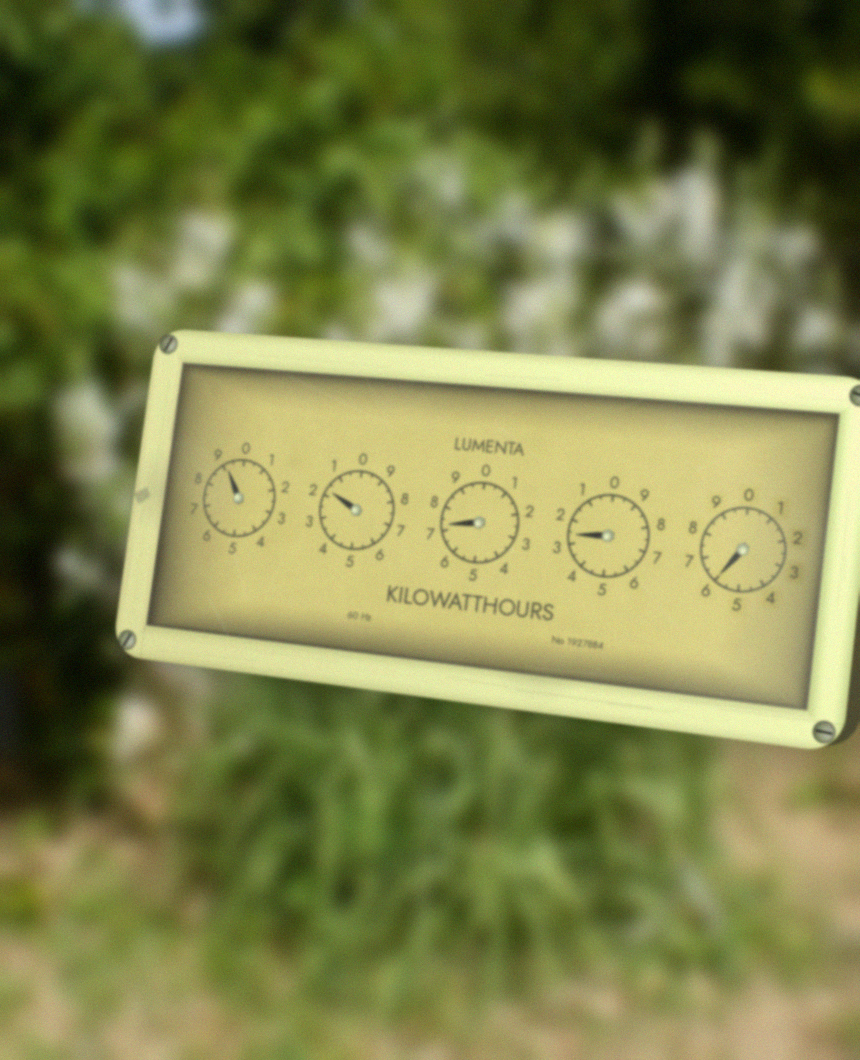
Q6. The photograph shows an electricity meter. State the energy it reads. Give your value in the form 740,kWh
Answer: 91726,kWh
